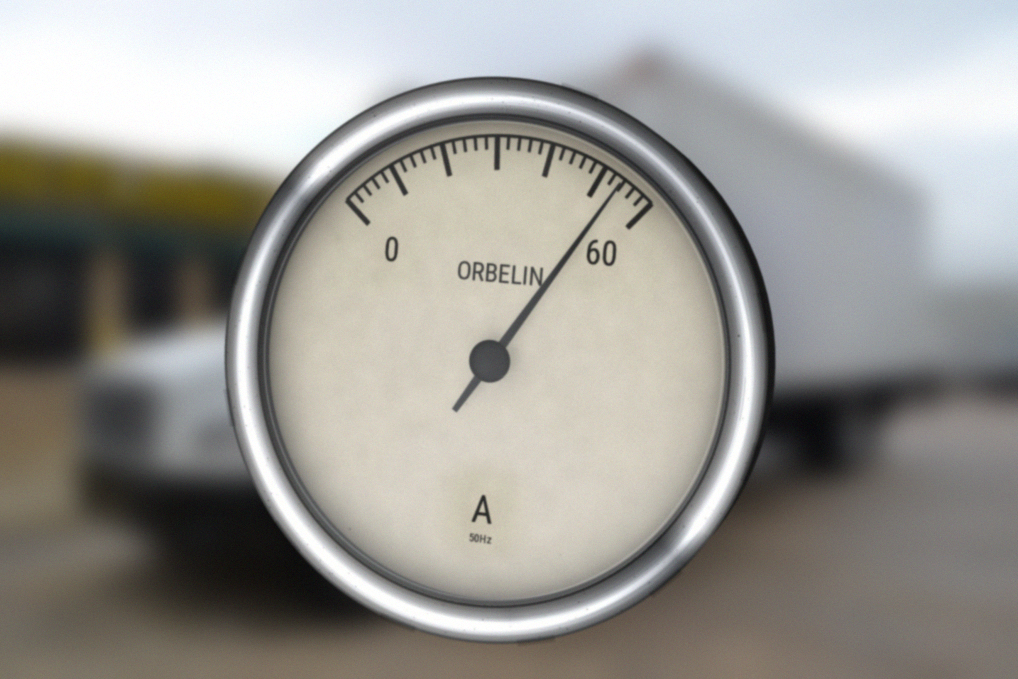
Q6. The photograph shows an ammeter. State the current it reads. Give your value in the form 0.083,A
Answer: 54,A
